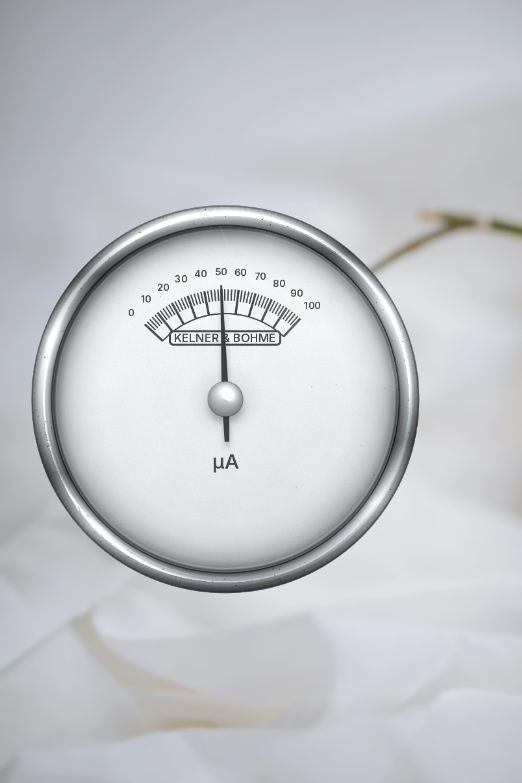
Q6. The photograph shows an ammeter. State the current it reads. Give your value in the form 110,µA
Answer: 50,µA
